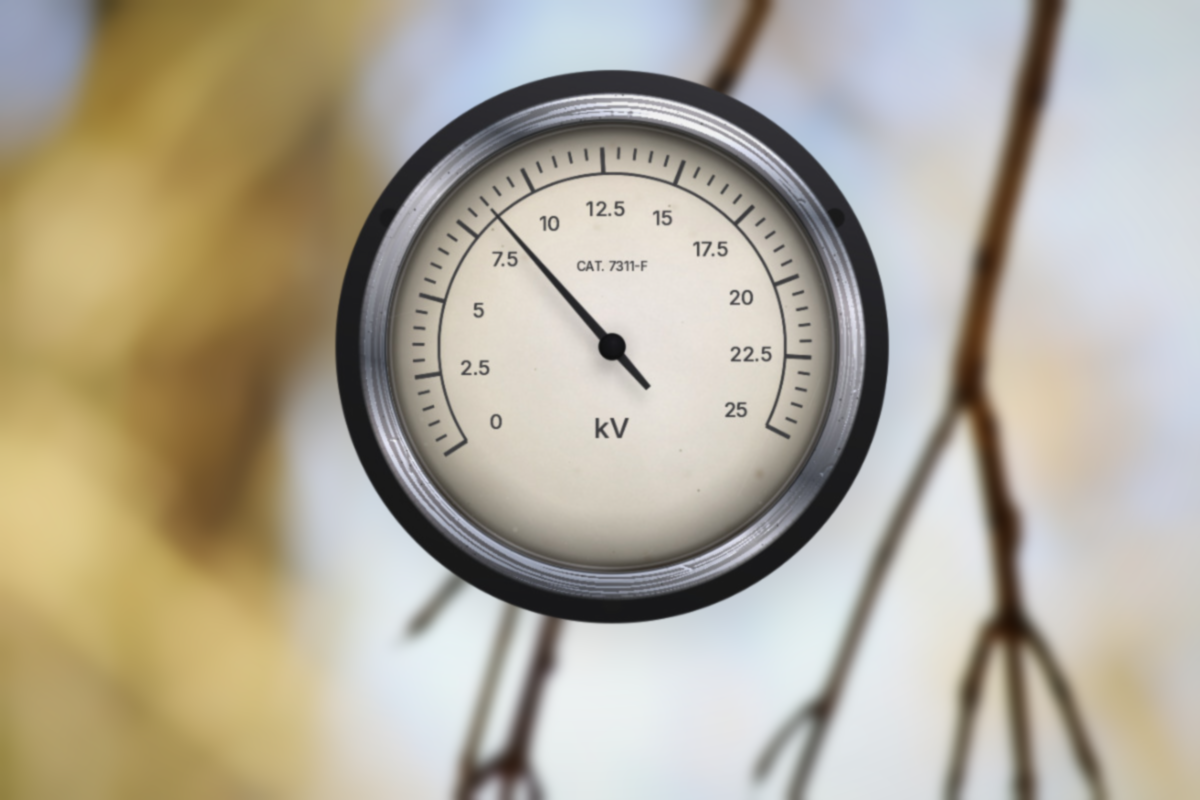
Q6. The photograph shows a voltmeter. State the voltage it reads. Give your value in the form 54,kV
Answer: 8.5,kV
